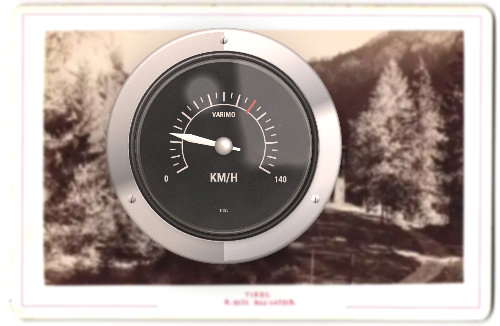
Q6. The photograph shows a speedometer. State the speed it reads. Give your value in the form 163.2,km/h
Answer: 25,km/h
